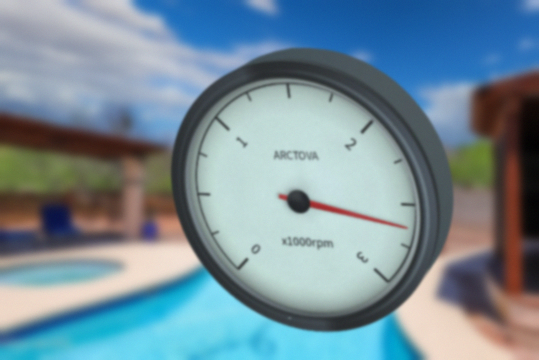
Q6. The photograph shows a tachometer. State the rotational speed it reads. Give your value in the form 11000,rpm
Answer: 2625,rpm
